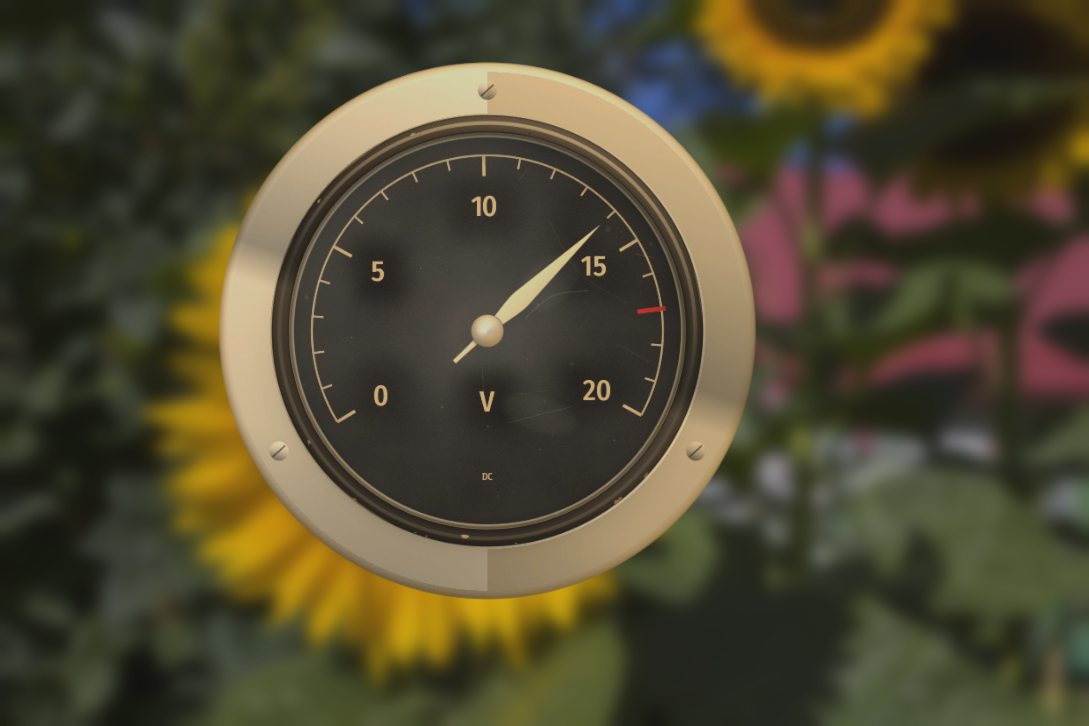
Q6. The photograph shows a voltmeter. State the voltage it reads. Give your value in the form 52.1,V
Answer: 14,V
